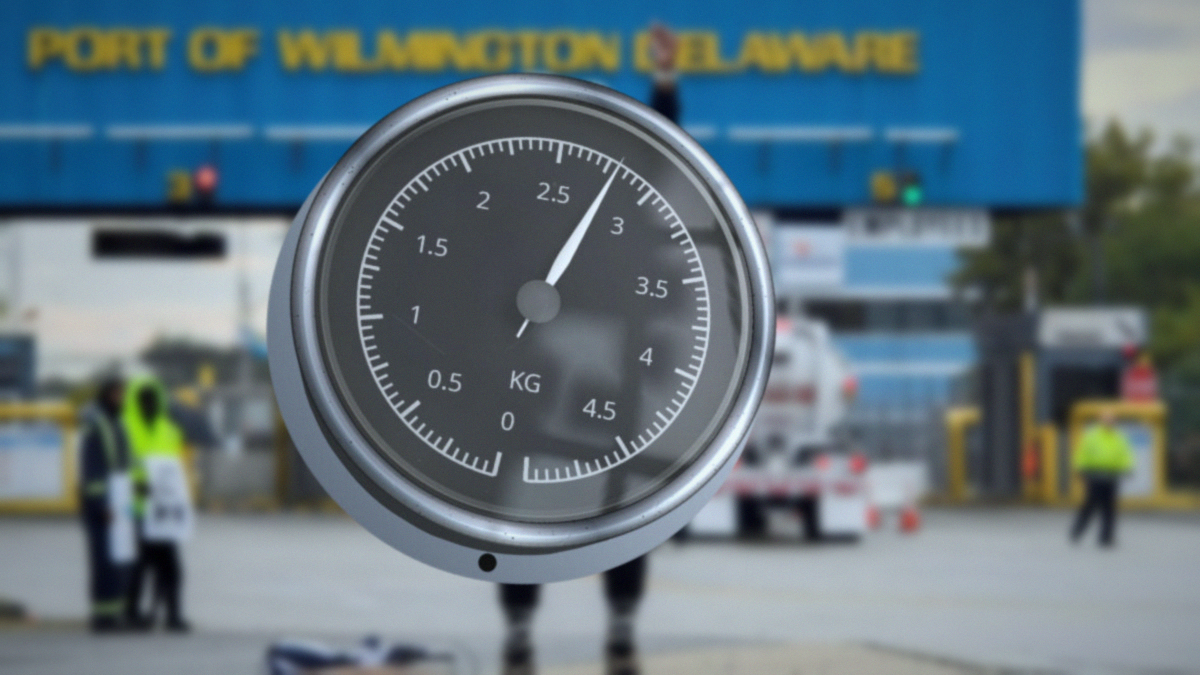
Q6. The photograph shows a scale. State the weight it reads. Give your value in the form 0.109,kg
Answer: 2.8,kg
